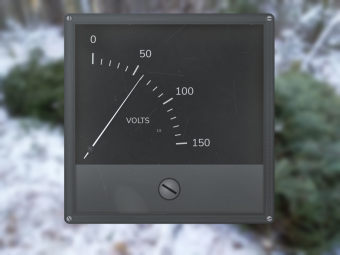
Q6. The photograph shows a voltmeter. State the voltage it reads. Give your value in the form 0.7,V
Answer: 60,V
